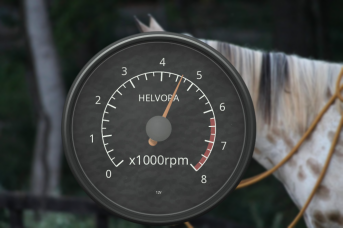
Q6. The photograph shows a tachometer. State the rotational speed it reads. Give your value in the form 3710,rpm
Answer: 4625,rpm
